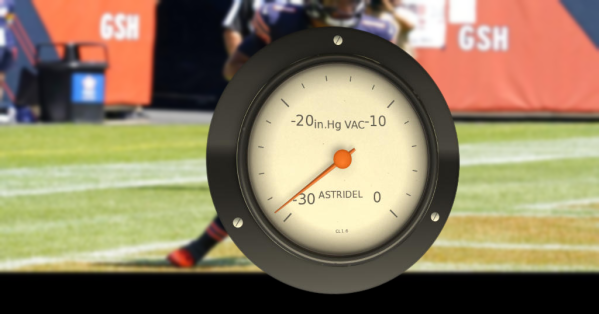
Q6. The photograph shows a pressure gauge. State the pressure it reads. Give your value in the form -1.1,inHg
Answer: -29,inHg
